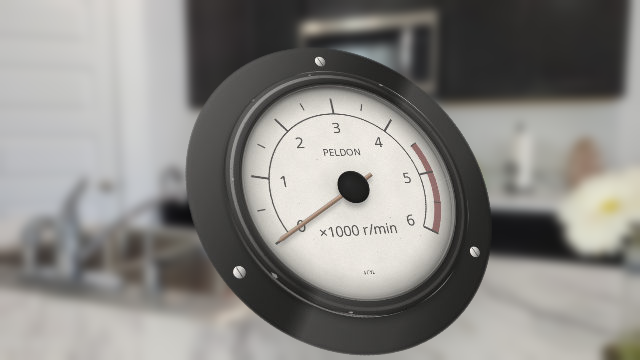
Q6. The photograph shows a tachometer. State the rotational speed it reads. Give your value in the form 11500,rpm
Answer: 0,rpm
